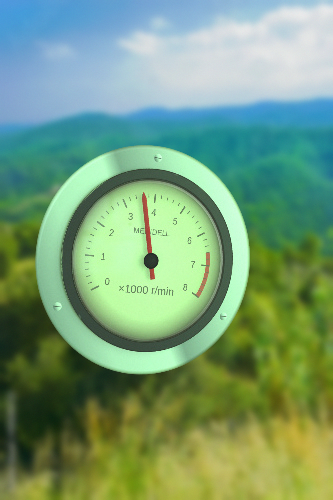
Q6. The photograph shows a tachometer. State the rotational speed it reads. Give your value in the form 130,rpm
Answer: 3600,rpm
